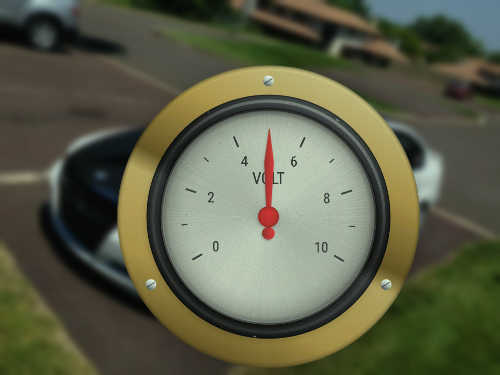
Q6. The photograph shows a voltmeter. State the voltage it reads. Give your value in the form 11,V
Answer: 5,V
